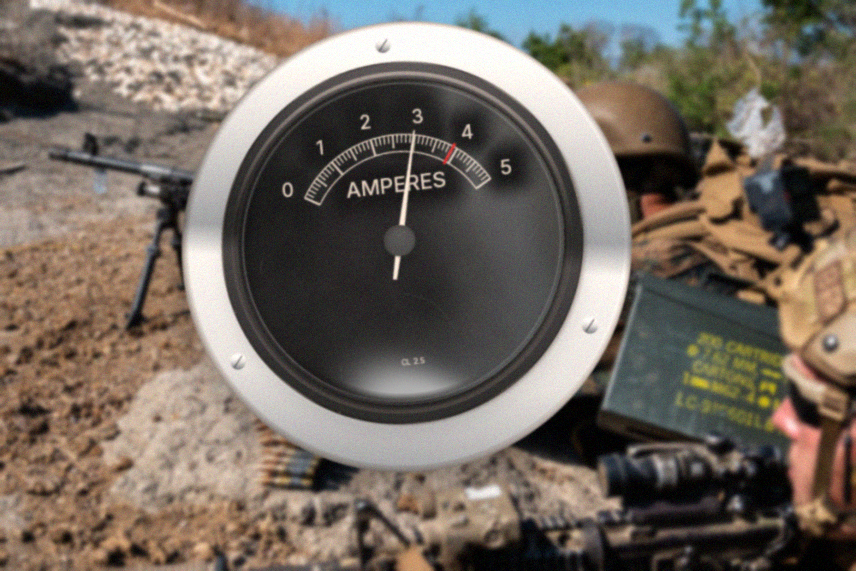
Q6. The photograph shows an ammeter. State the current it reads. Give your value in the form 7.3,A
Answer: 3,A
